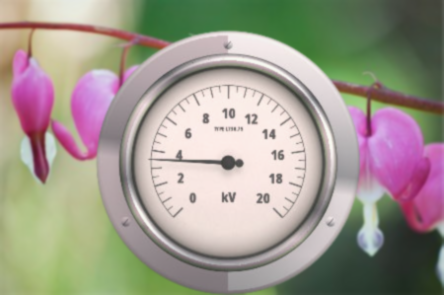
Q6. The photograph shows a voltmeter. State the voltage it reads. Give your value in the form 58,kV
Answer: 3.5,kV
